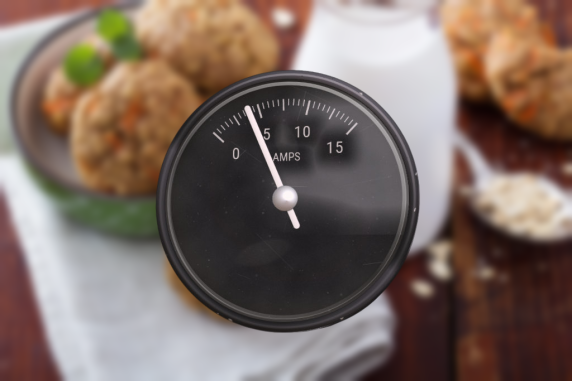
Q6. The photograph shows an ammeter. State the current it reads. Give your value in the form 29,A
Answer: 4,A
